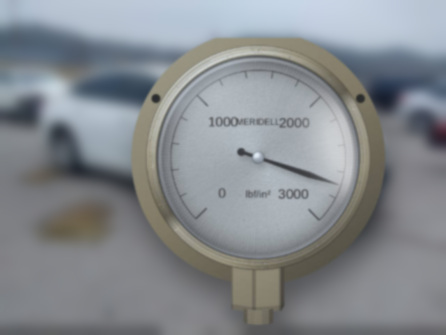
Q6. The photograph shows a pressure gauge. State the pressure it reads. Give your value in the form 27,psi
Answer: 2700,psi
